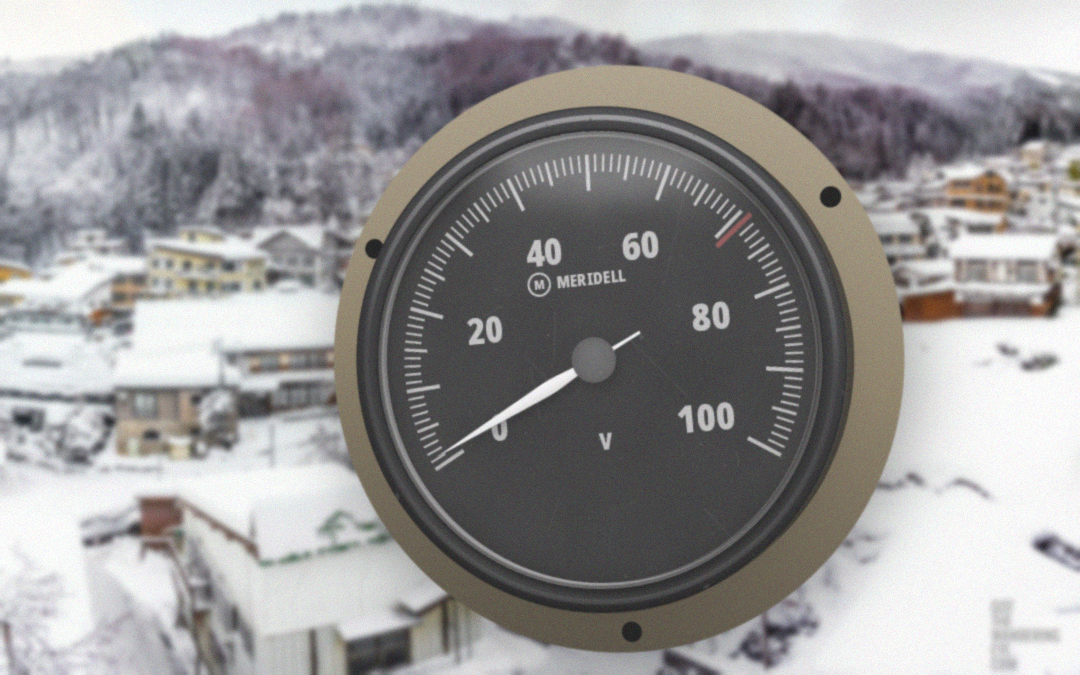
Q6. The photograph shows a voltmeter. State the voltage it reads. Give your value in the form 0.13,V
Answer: 1,V
